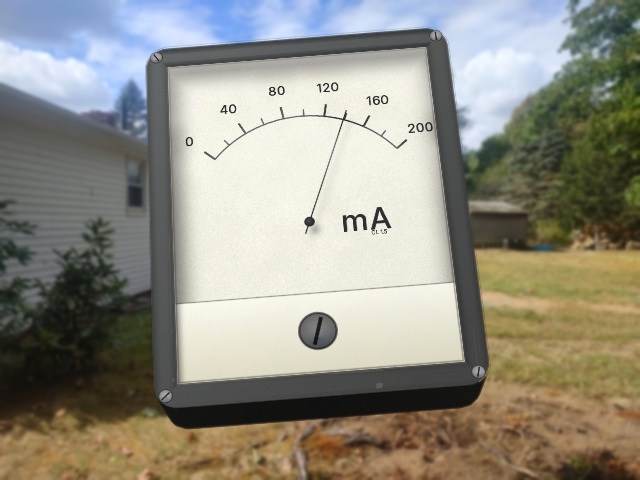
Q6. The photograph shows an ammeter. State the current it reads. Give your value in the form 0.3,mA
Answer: 140,mA
